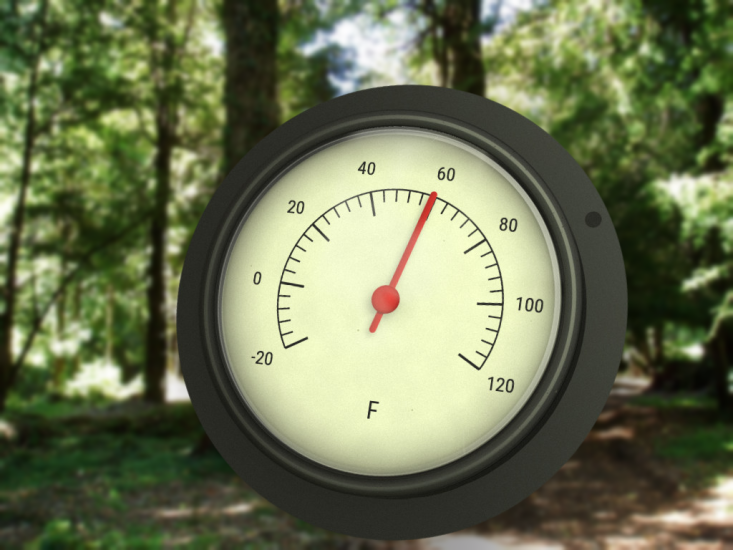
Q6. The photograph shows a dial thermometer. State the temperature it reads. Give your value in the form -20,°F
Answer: 60,°F
